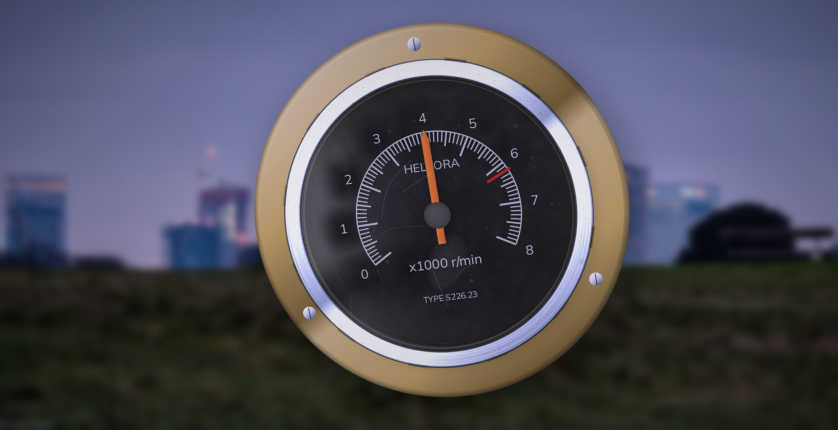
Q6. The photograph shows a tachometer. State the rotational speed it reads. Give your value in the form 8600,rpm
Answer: 4000,rpm
